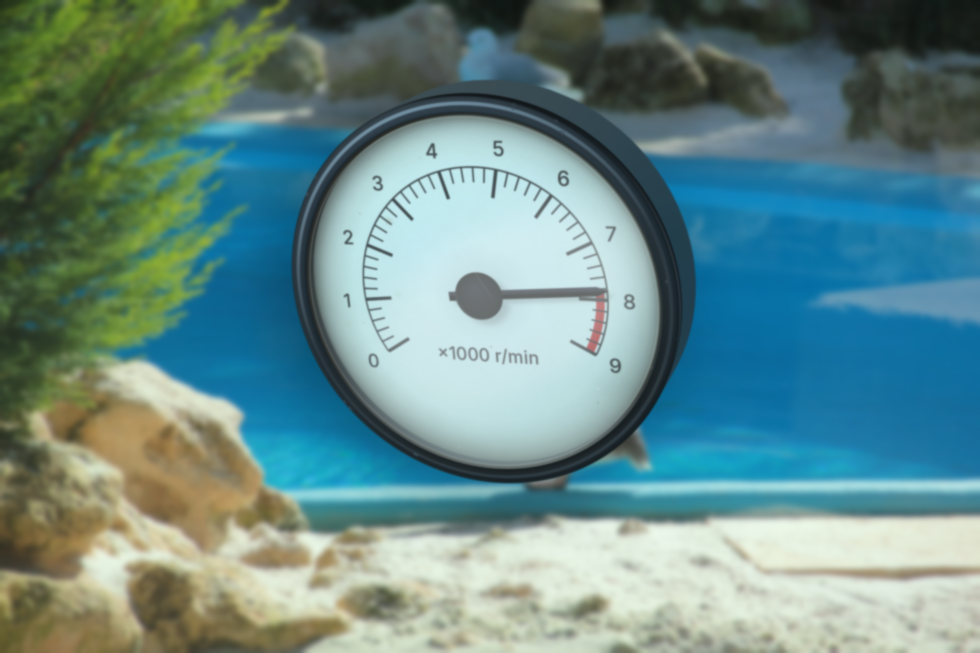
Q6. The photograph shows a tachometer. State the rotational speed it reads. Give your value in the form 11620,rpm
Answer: 7800,rpm
